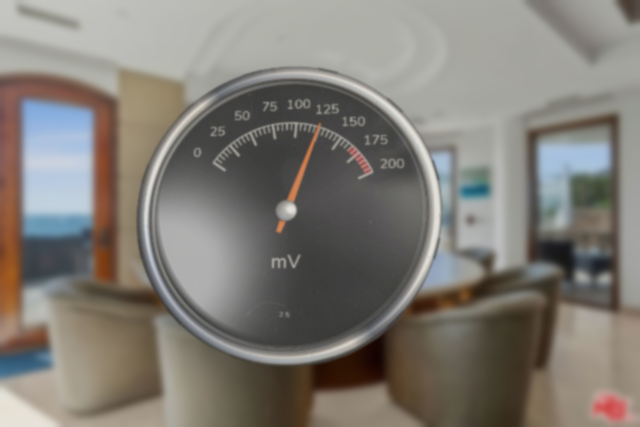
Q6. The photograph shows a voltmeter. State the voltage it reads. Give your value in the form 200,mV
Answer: 125,mV
